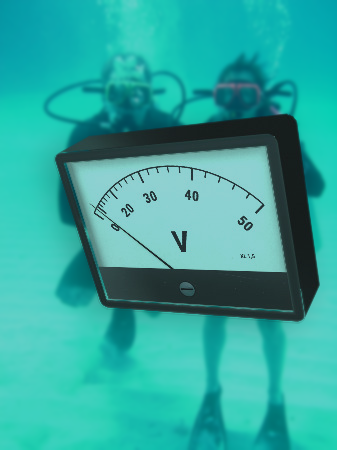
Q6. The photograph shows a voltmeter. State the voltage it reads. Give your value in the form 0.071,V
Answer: 10,V
